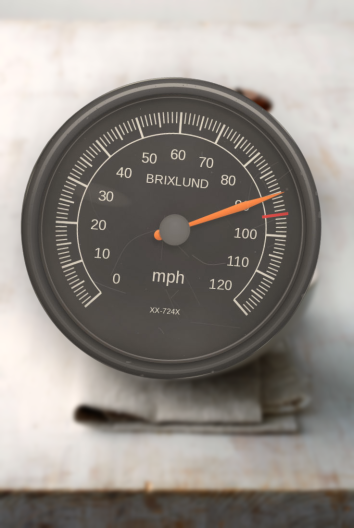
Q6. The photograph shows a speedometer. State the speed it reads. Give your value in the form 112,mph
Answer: 90,mph
